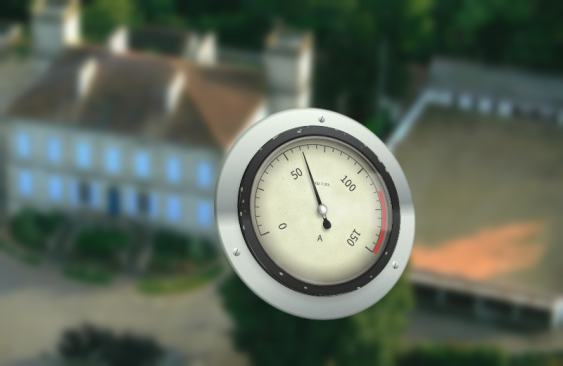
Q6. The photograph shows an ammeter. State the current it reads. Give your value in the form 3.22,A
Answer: 60,A
